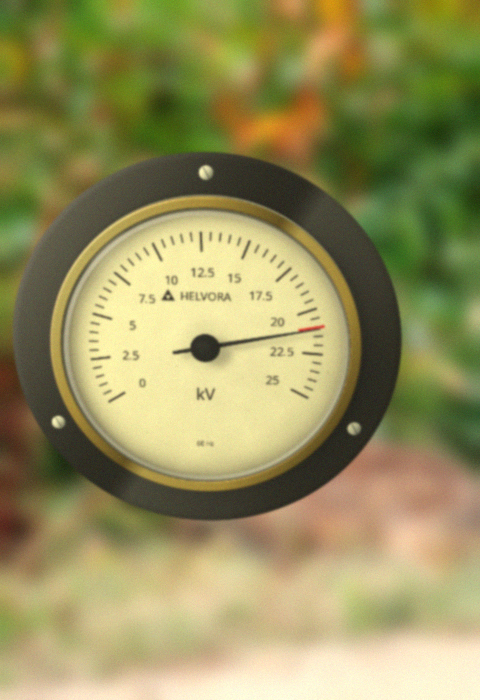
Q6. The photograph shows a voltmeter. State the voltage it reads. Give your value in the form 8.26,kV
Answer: 21,kV
